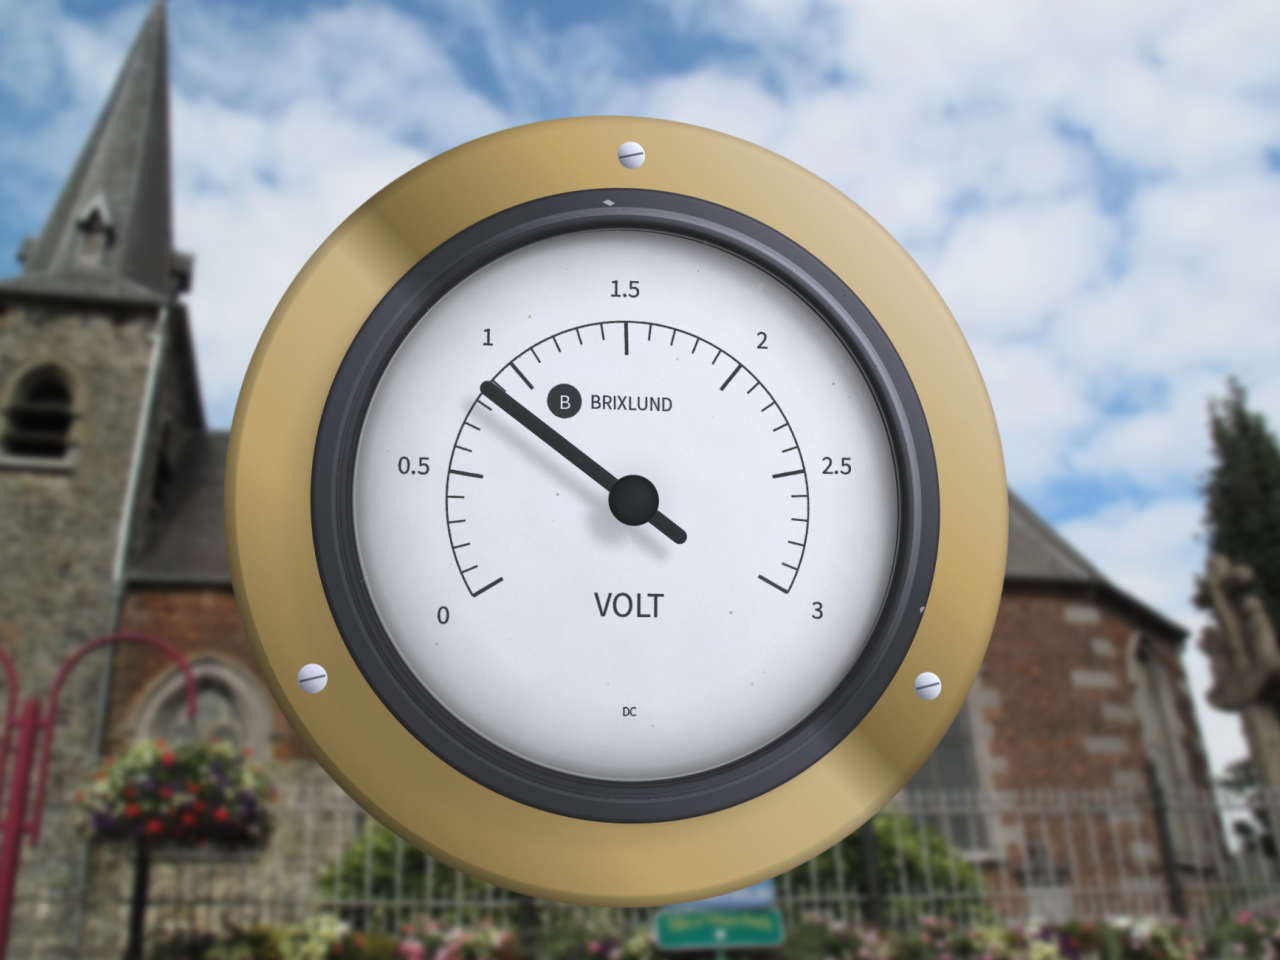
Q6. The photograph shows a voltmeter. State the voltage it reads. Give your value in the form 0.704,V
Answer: 0.85,V
